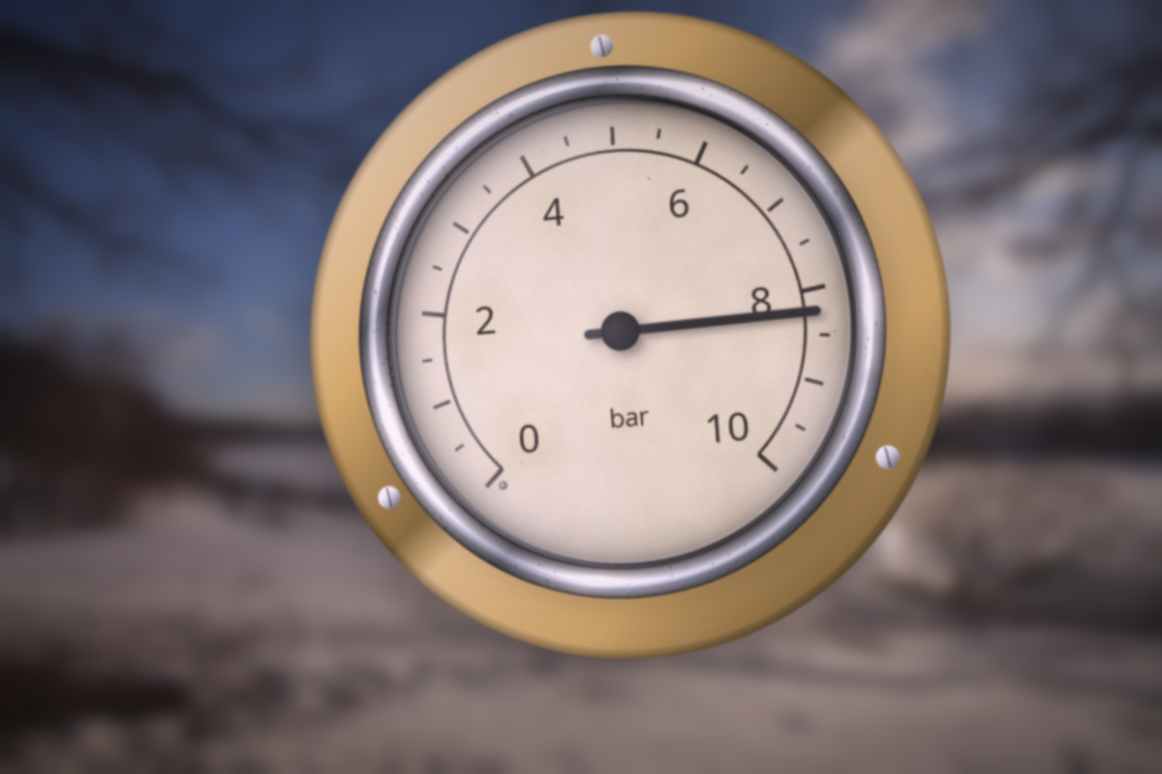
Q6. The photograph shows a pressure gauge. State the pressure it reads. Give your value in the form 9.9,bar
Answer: 8.25,bar
